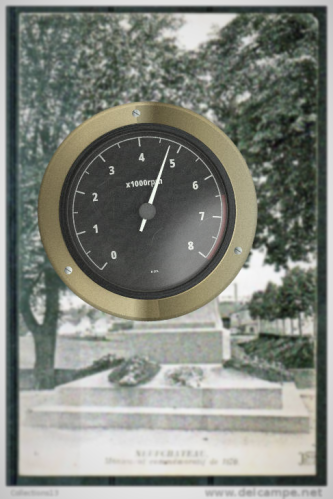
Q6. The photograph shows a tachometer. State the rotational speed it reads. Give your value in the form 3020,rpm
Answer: 4750,rpm
